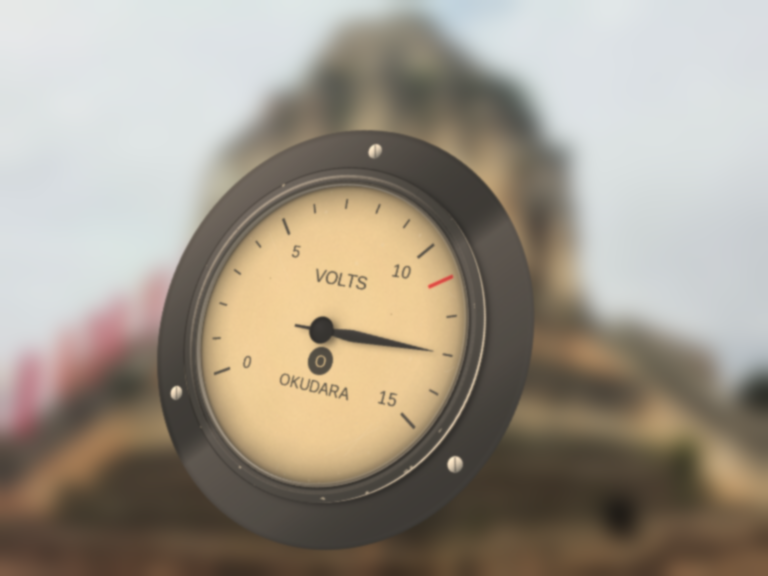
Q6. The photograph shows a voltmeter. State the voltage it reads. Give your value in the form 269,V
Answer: 13,V
